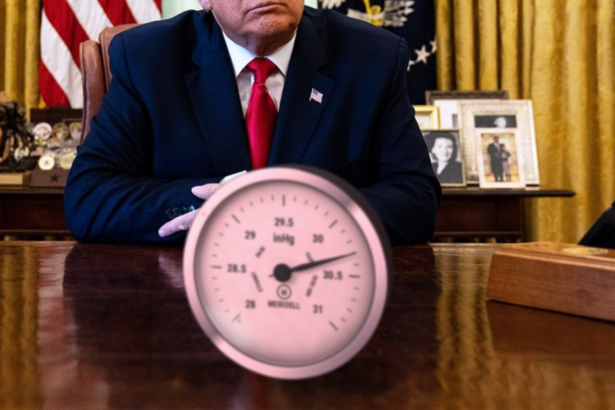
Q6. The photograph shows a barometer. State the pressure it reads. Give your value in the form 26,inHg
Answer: 30.3,inHg
